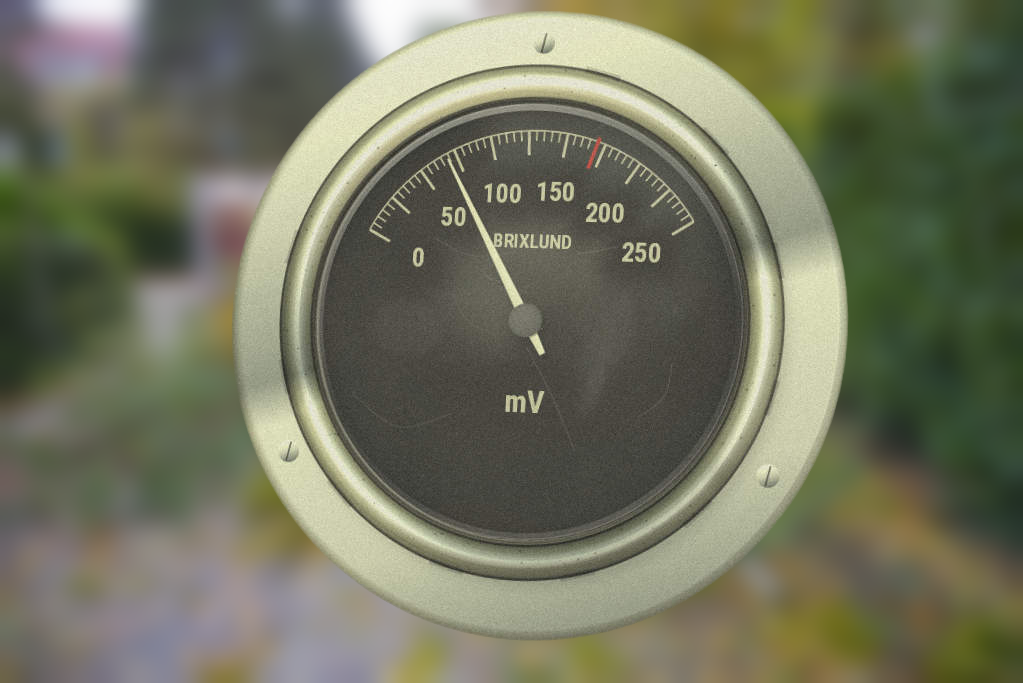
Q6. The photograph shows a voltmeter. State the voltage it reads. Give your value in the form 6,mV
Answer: 70,mV
